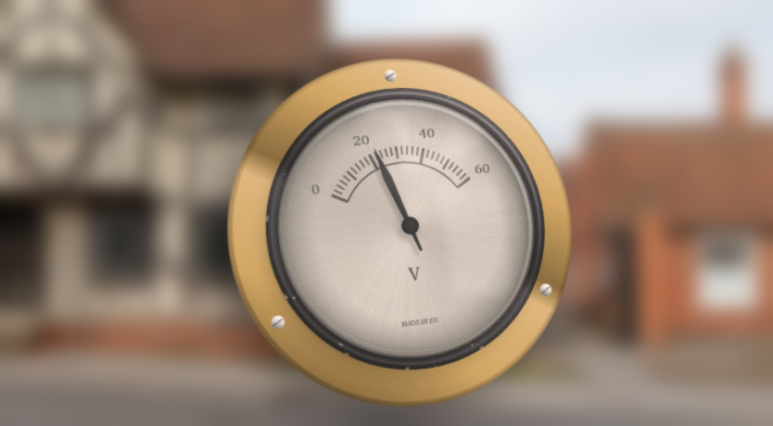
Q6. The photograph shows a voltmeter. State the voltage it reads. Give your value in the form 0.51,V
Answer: 22,V
